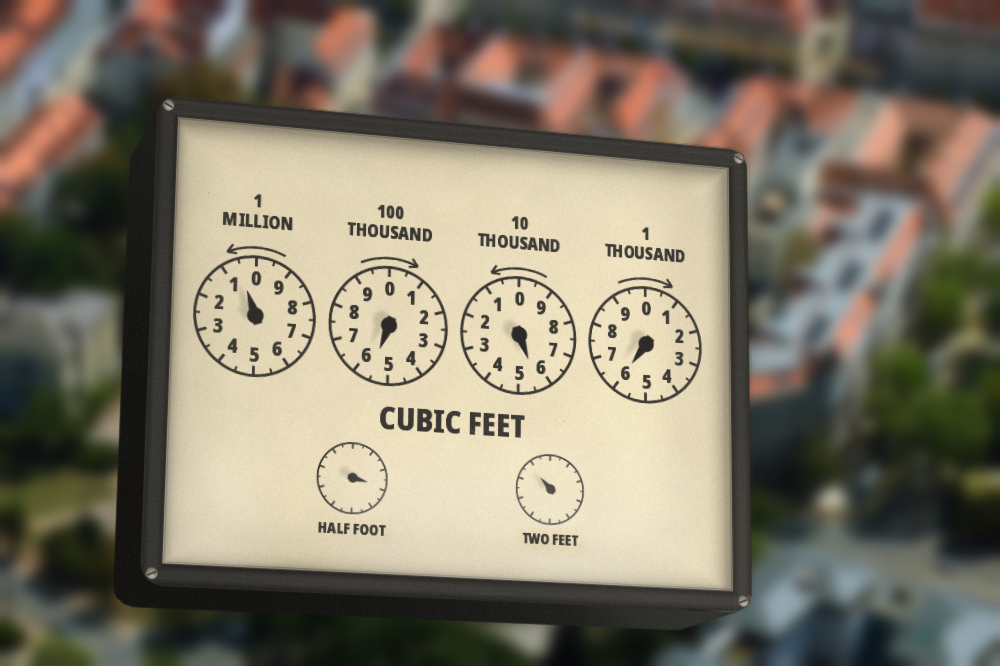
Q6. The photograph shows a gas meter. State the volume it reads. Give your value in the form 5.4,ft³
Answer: 55600,ft³
